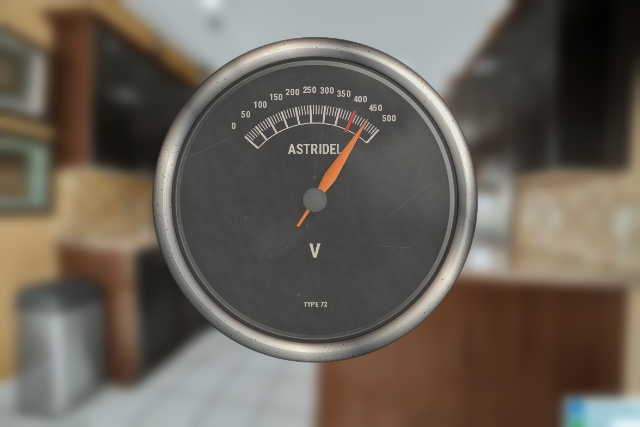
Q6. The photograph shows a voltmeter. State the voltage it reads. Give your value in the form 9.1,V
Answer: 450,V
